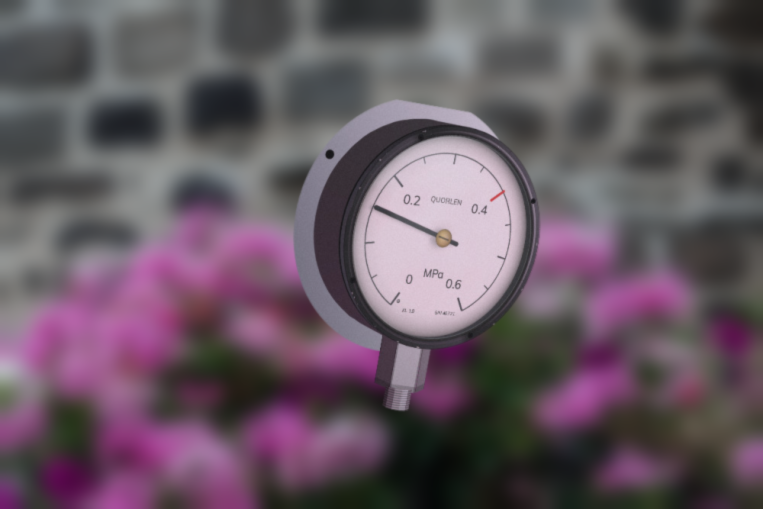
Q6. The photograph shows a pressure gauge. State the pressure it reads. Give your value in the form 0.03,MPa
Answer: 0.15,MPa
